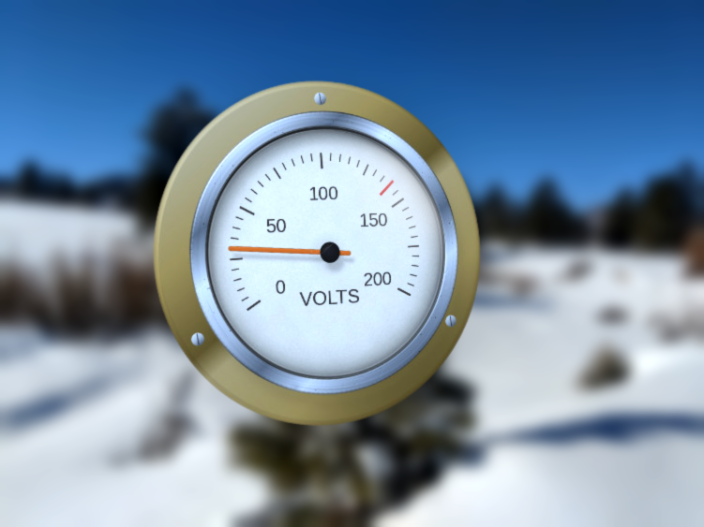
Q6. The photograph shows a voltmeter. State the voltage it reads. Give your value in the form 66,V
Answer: 30,V
